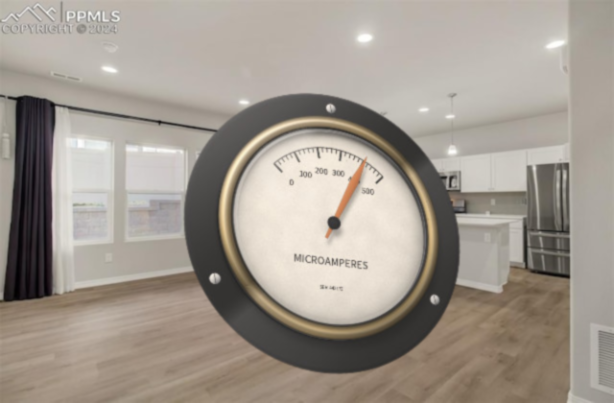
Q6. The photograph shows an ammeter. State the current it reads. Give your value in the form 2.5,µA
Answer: 400,µA
